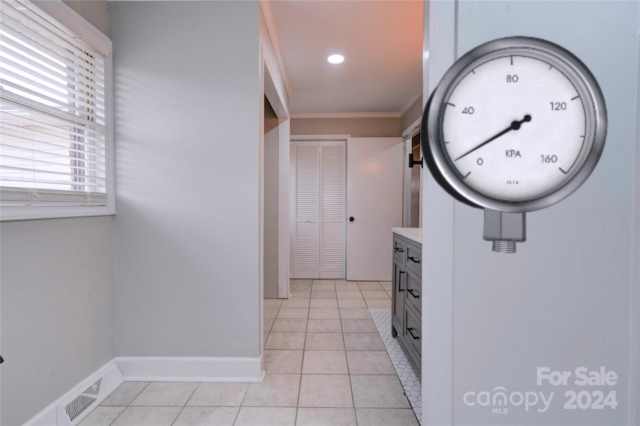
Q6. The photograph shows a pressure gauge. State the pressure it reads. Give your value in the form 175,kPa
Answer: 10,kPa
